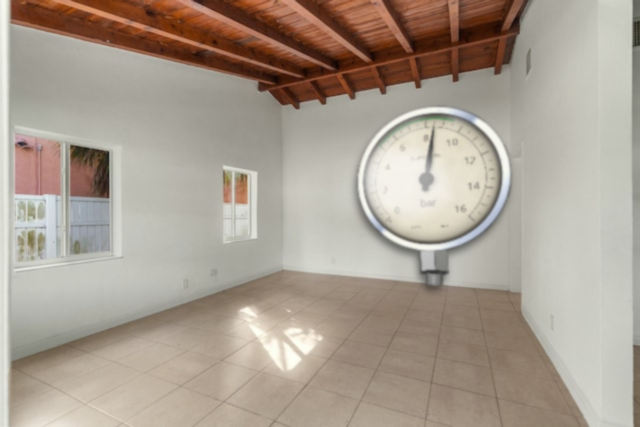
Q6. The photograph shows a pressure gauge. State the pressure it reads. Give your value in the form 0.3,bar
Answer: 8.5,bar
